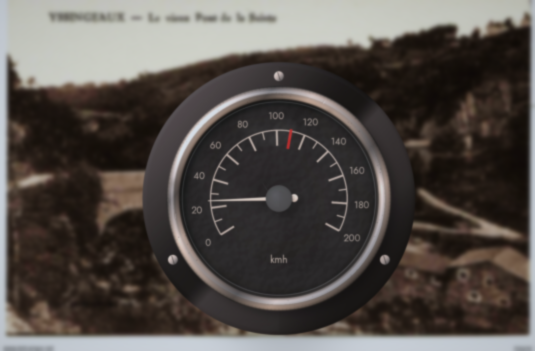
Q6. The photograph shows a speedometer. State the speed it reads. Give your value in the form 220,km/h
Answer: 25,km/h
